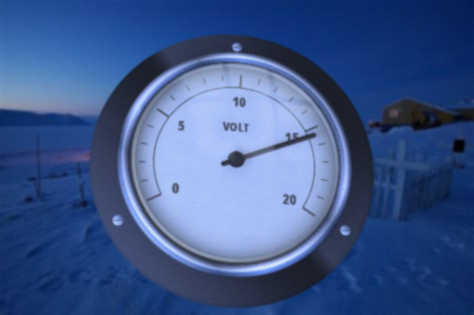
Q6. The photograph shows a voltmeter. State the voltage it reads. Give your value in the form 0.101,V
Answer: 15.5,V
